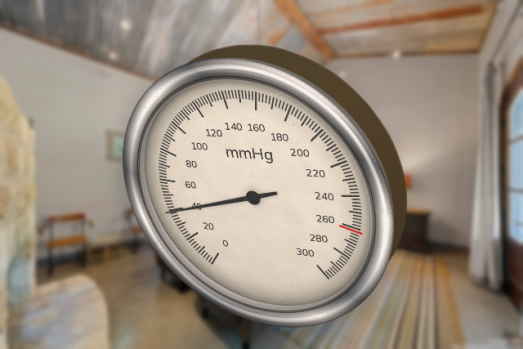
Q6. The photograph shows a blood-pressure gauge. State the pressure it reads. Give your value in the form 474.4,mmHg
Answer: 40,mmHg
